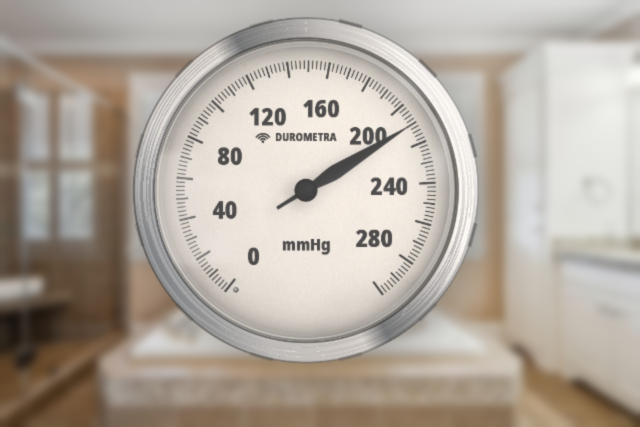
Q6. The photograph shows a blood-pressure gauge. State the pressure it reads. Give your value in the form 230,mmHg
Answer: 210,mmHg
